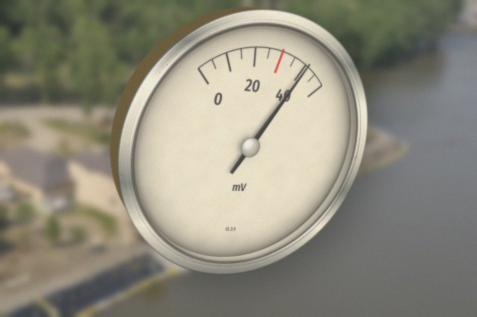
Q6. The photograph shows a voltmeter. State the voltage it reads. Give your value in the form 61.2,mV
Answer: 40,mV
